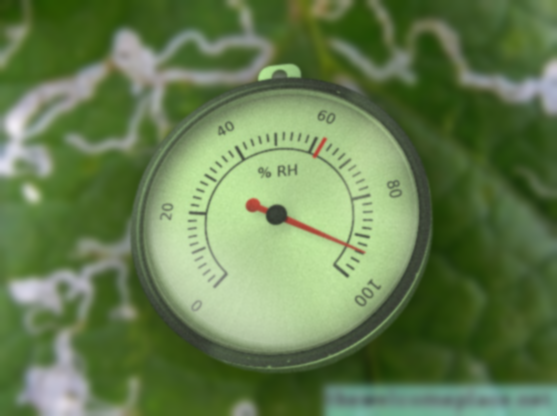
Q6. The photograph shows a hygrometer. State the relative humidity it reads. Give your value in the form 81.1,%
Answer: 94,%
